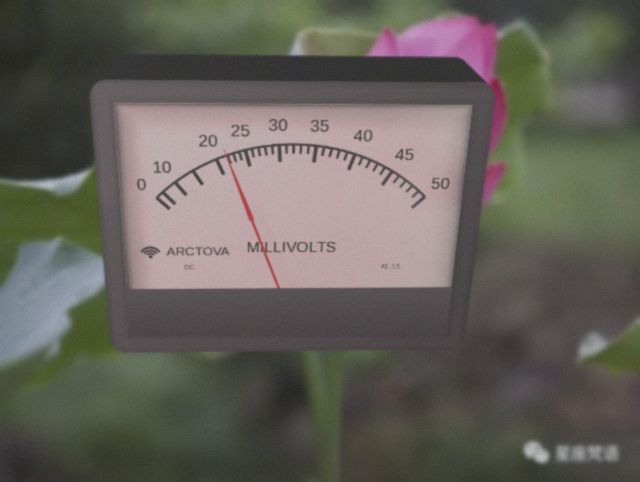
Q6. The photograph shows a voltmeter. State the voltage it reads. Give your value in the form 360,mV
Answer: 22,mV
